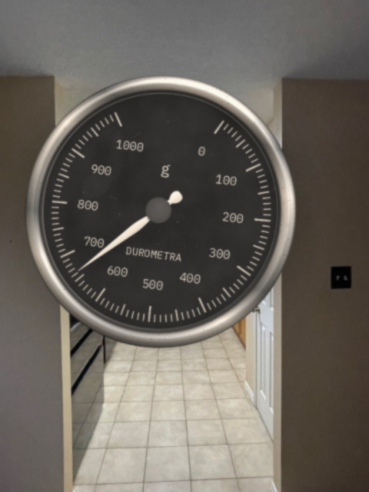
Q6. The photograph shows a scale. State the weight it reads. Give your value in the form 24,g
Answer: 660,g
